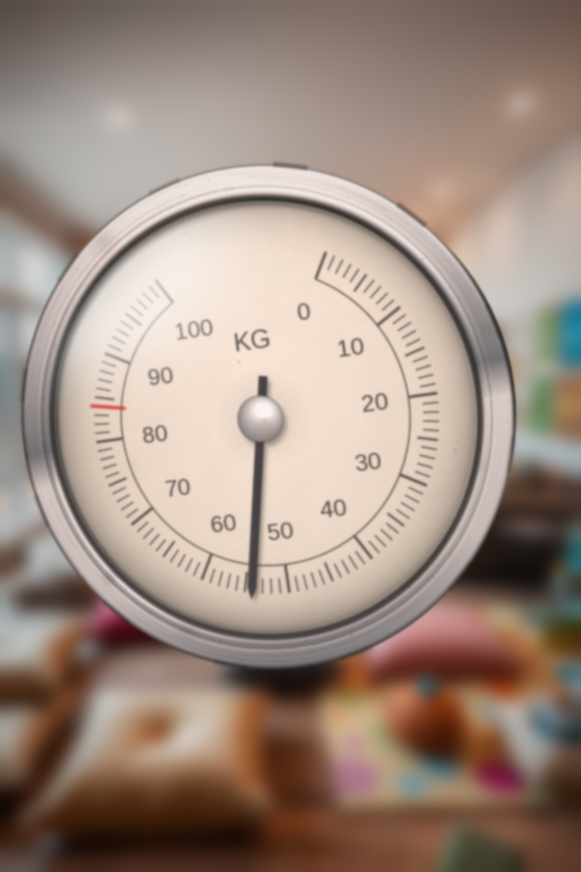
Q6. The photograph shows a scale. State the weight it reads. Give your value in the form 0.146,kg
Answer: 54,kg
